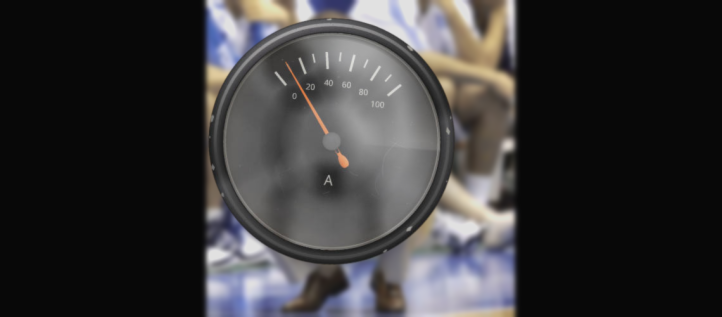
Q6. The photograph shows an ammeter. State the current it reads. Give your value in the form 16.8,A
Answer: 10,A
